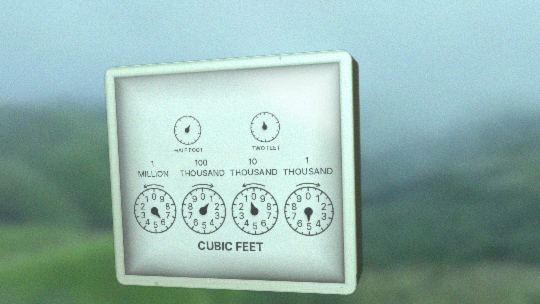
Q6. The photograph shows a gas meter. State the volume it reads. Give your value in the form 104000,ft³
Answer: 610500,ft³
